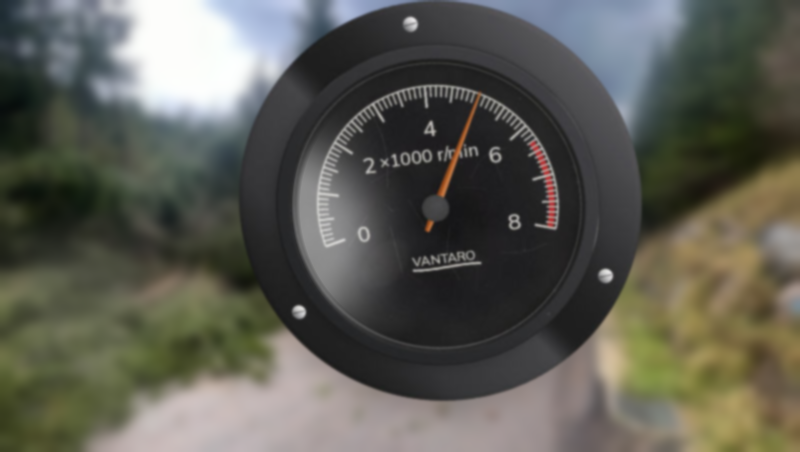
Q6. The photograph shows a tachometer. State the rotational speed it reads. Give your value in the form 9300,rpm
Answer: 5000,rpm
